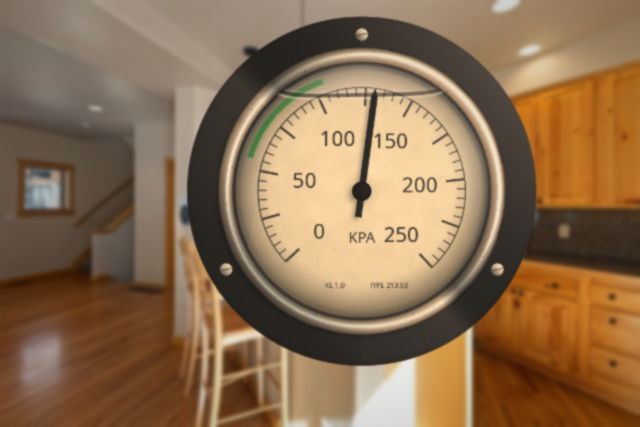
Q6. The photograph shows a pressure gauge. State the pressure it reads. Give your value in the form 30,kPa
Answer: 130,kPa
